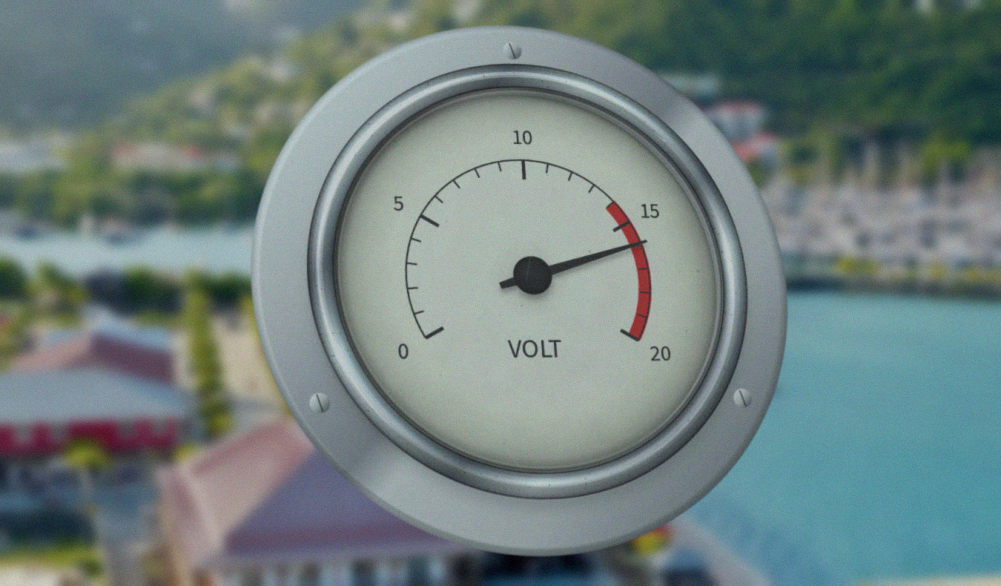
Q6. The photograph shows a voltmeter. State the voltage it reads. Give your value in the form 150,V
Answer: 16,V
